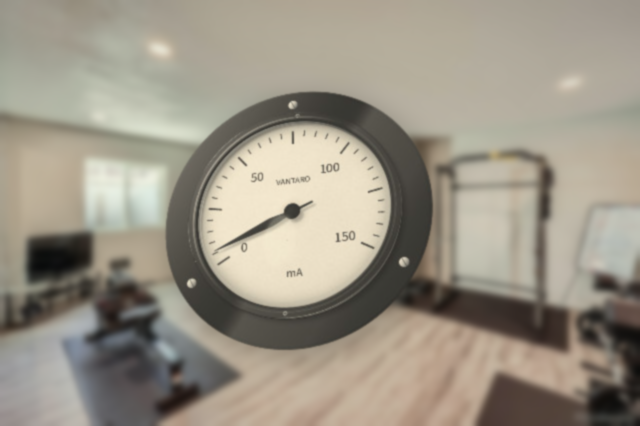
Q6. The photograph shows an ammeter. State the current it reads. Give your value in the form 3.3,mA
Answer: 5,mA
